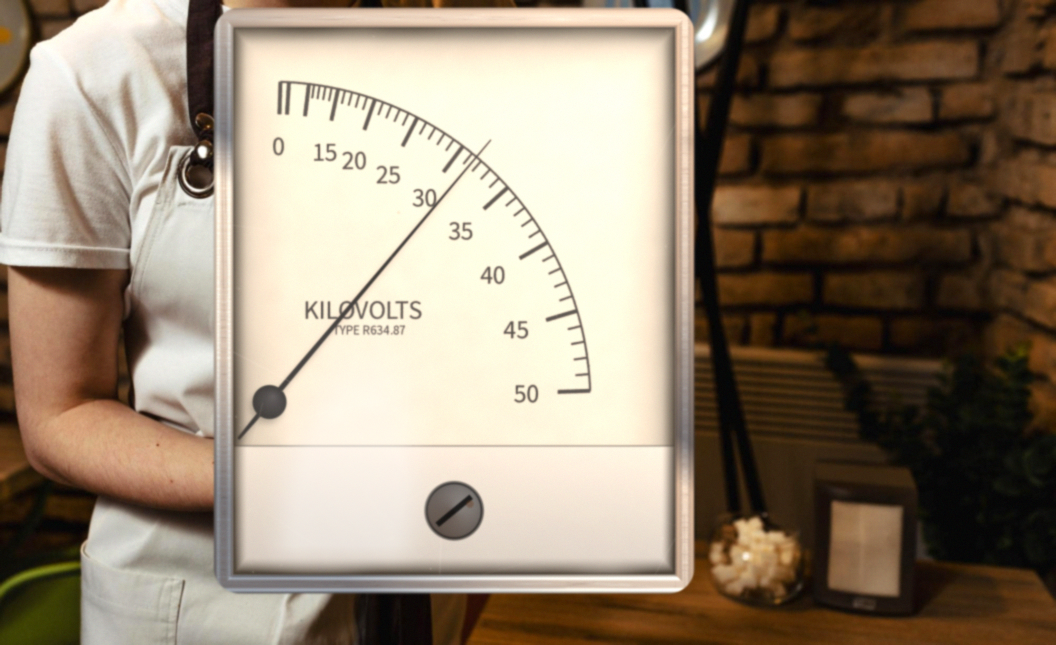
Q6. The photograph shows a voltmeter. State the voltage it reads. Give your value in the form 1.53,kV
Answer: 31.5,kV
